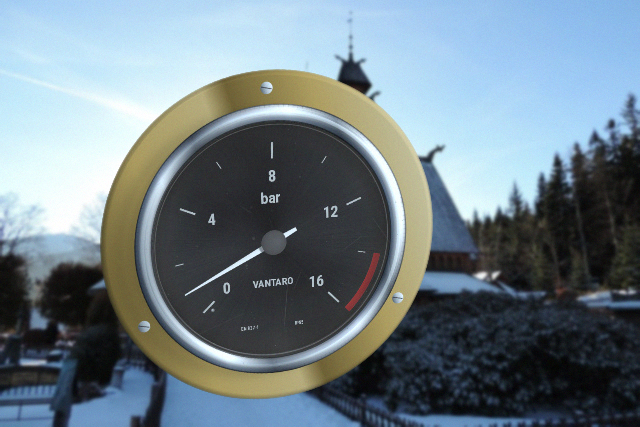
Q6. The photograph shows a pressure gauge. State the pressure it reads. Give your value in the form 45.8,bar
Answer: 1,bar
